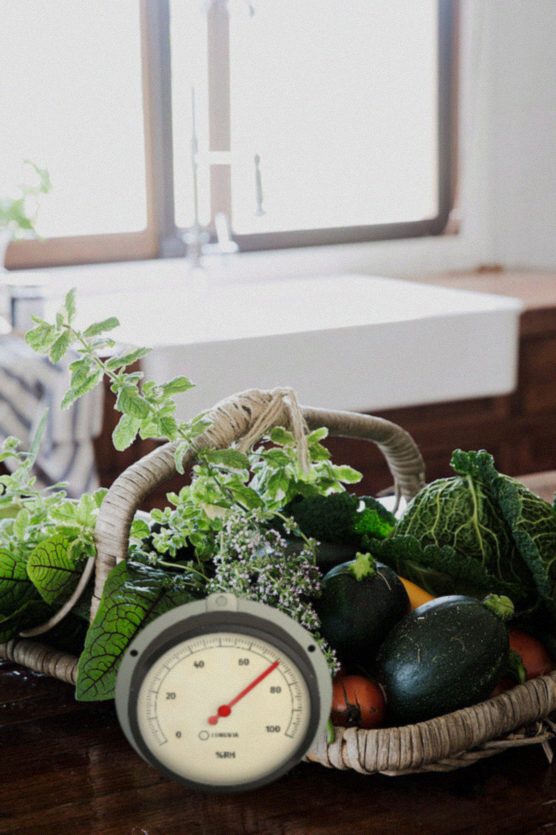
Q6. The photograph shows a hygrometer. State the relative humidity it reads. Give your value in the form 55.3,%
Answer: 70,%
